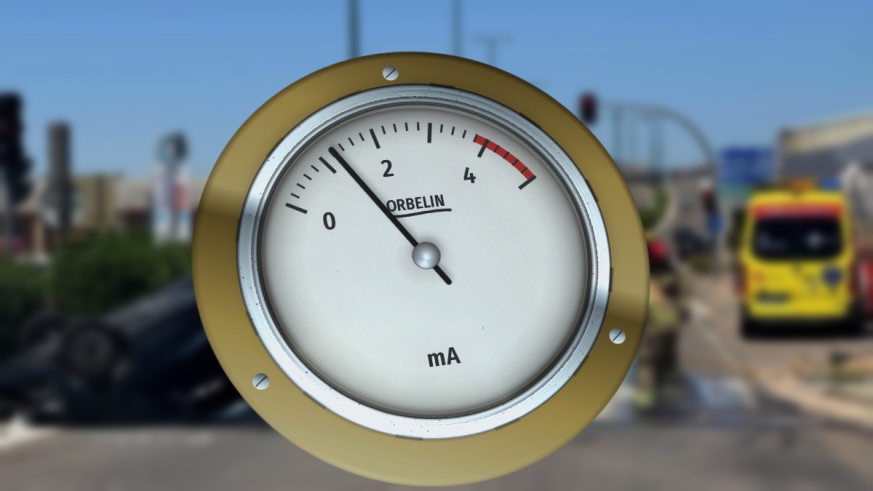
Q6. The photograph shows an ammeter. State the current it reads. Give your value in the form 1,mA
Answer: 1.2,mA
